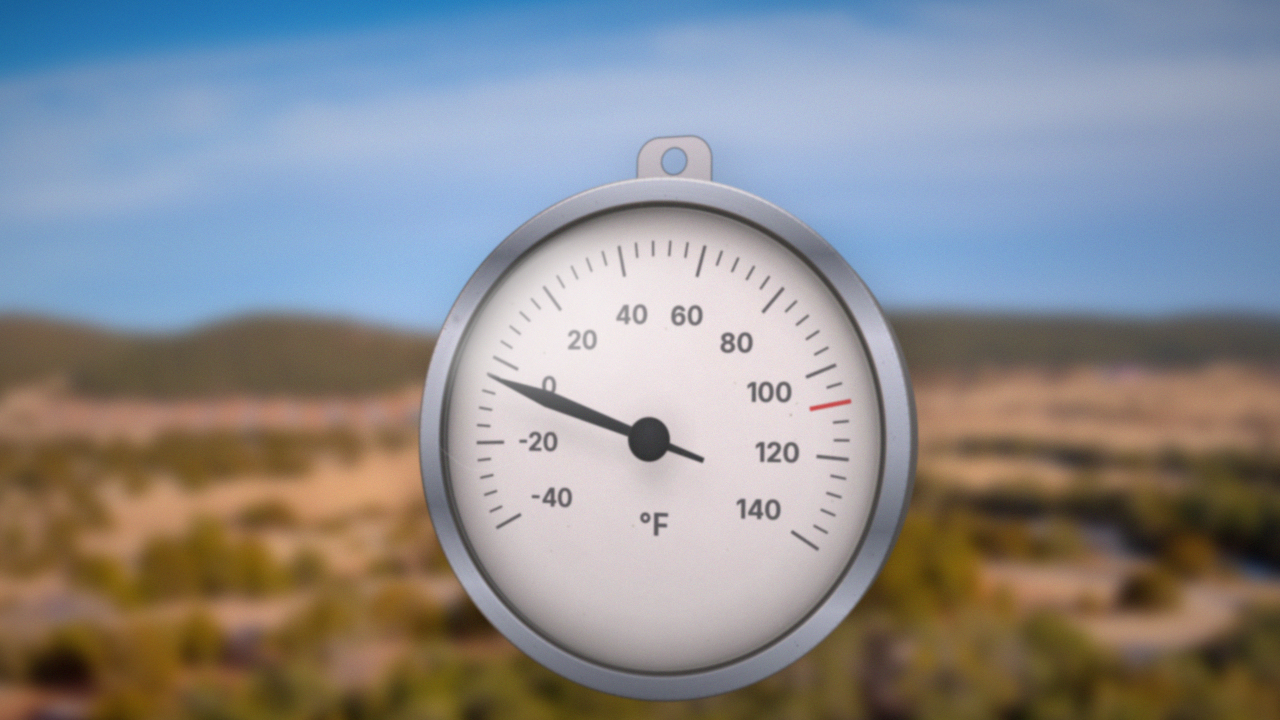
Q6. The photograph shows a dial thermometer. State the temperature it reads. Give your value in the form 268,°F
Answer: -4,°F
